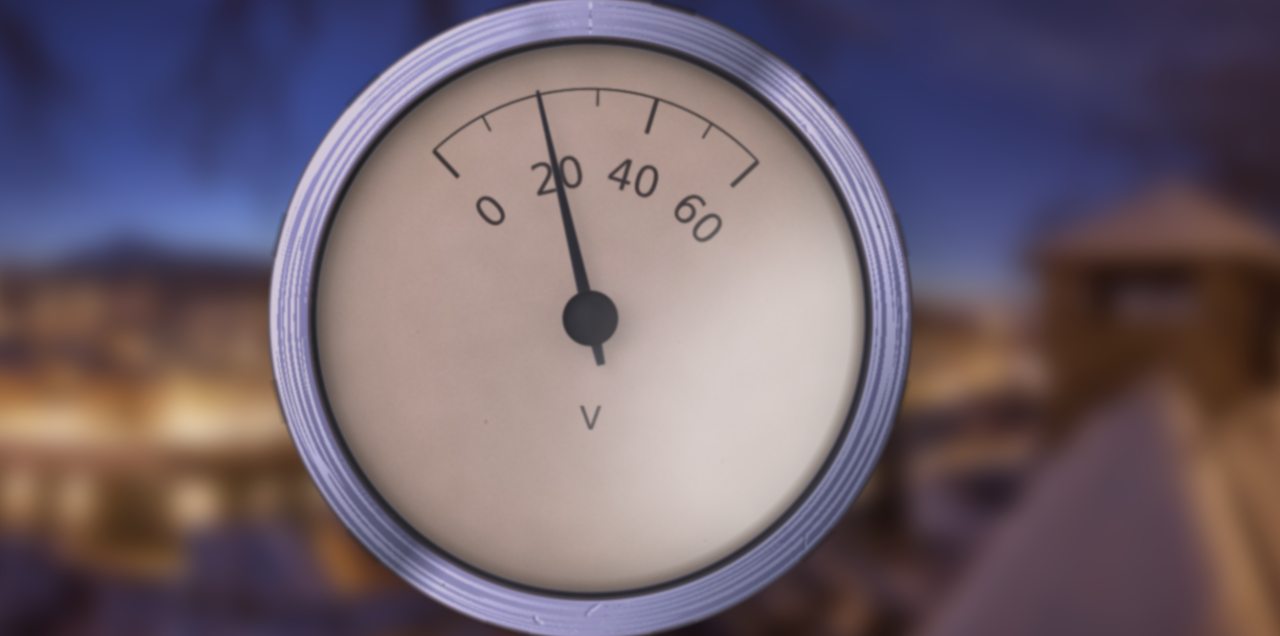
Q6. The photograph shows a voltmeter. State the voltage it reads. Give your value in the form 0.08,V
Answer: 20,V
